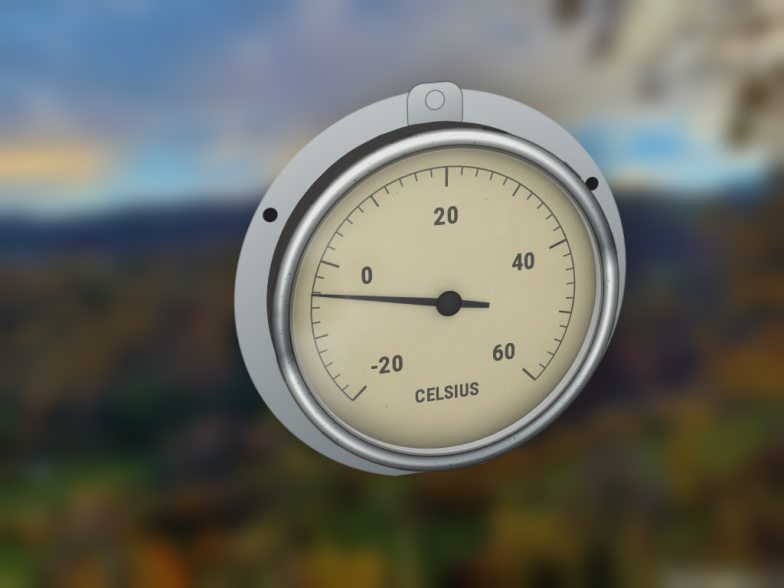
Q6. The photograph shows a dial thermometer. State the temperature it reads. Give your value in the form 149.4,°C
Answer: -4,°C
